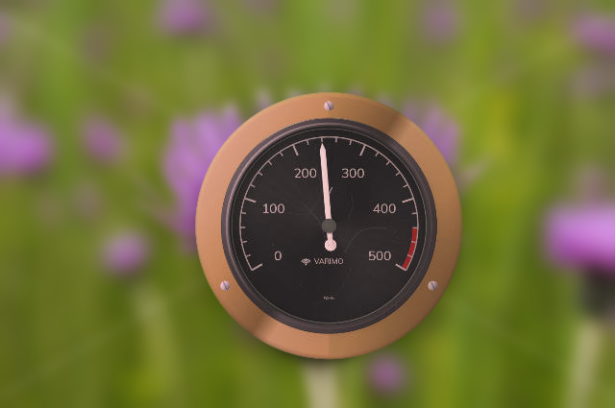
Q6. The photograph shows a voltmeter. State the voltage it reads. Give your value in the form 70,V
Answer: 240,V
